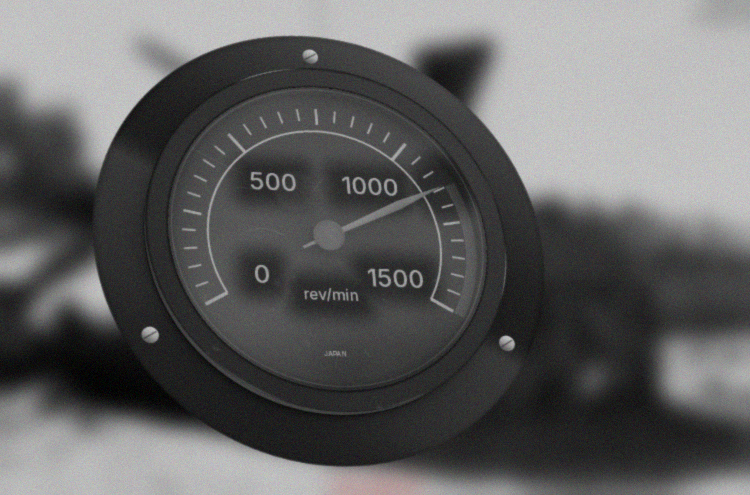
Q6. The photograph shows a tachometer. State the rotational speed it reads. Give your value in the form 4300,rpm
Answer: 1150,rpm
